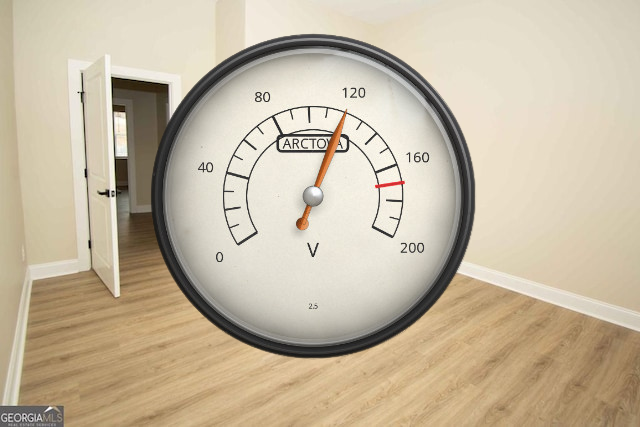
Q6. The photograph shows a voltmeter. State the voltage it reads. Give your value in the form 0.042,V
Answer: 120,V
